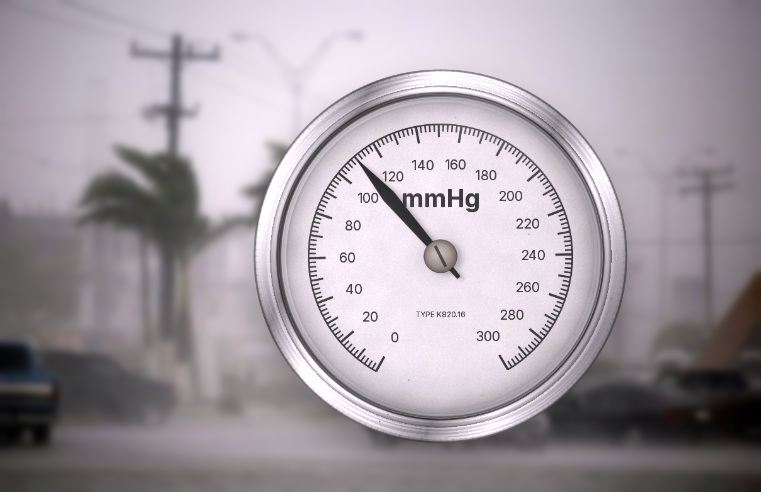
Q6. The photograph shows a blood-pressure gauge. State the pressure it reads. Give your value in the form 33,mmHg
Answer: 110,mmHg
